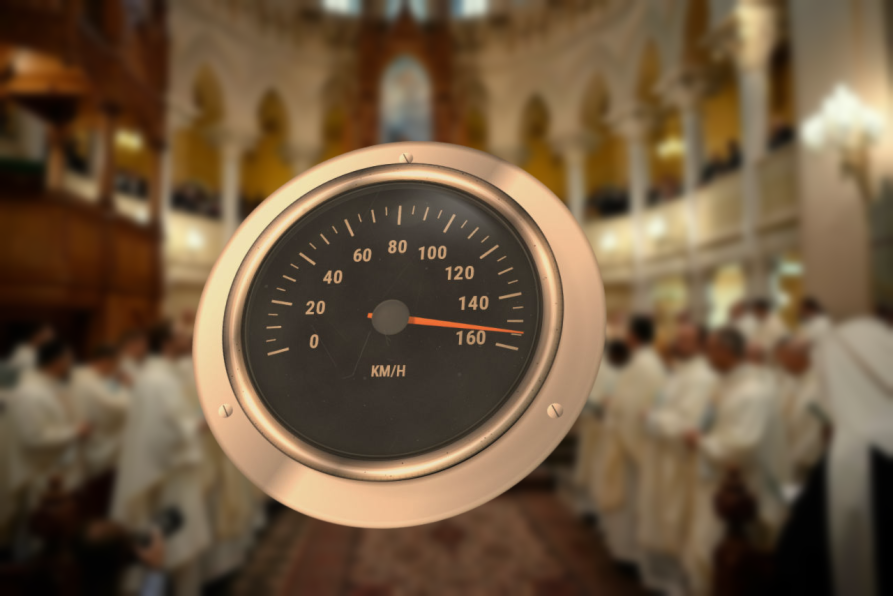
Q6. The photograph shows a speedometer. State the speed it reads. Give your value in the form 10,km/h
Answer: 155,km/h
